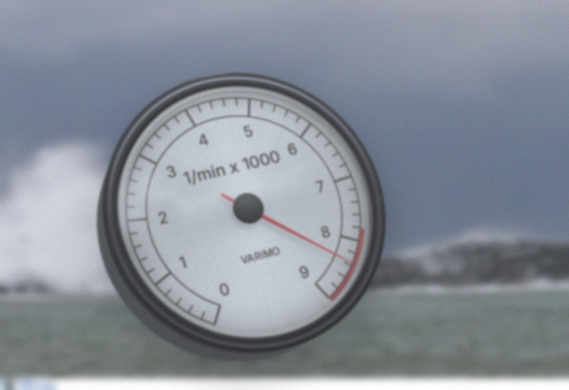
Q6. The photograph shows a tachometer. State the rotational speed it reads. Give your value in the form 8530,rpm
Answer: 8400,rpm
